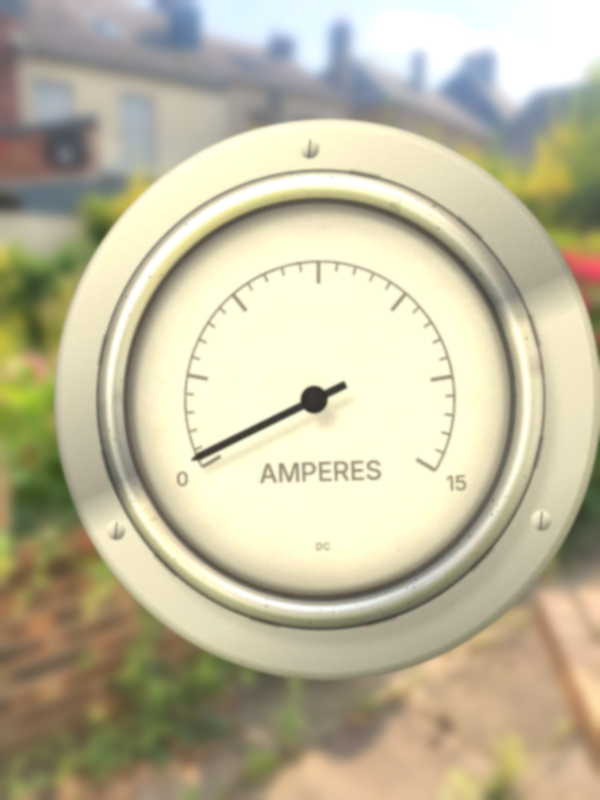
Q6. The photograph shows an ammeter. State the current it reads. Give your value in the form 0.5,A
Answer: 0.25,A
